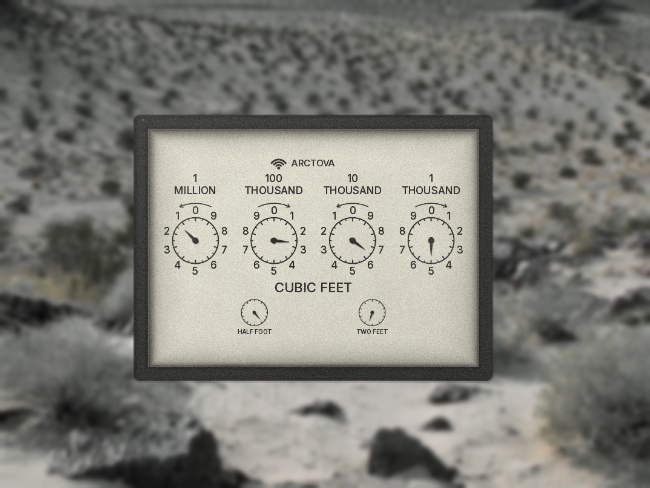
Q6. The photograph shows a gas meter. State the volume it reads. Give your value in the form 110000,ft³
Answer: 126500,ft³
